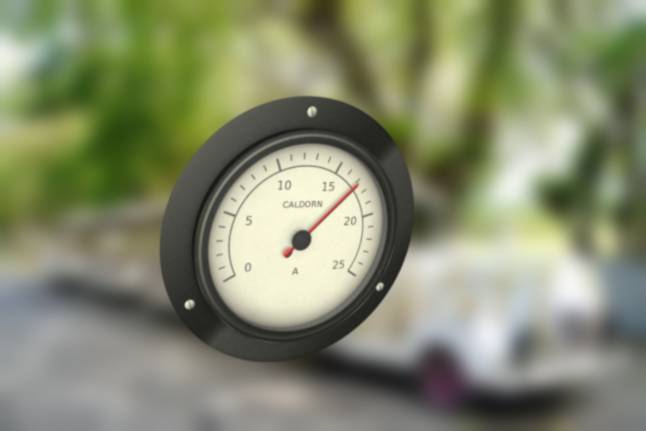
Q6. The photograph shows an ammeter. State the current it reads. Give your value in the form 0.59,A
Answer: 17,A
